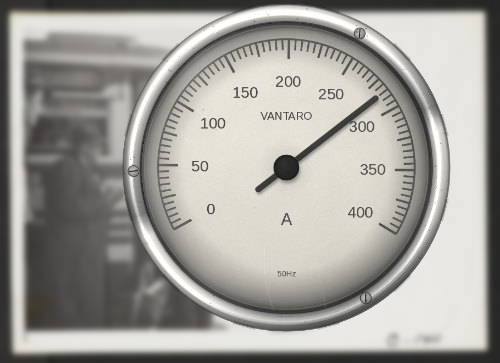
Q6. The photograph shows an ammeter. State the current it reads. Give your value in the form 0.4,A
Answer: 285,A
